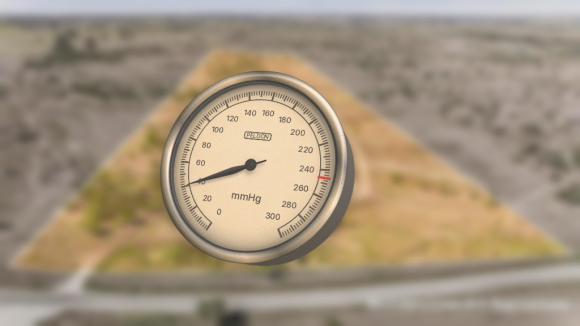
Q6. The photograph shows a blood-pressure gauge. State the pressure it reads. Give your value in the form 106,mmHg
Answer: 40,mmHg
